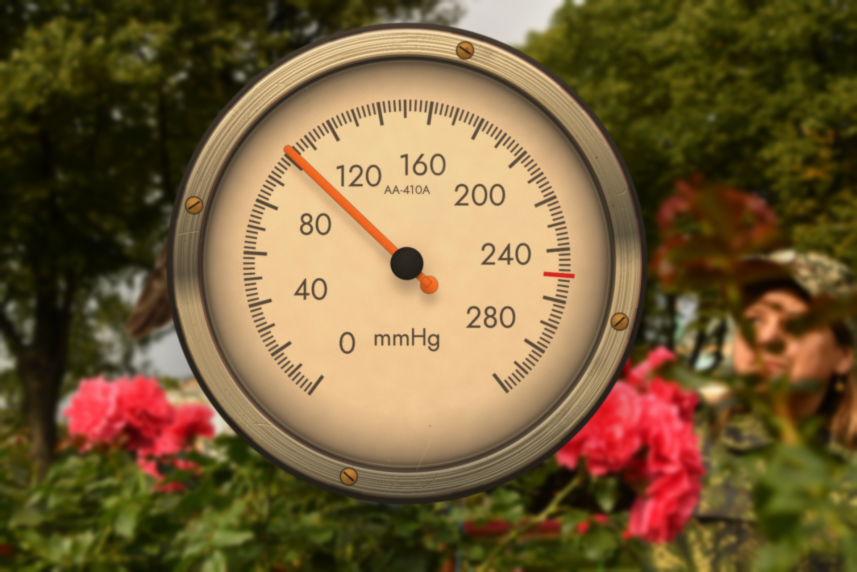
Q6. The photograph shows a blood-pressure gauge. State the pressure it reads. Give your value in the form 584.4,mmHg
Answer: 102,mmHg
